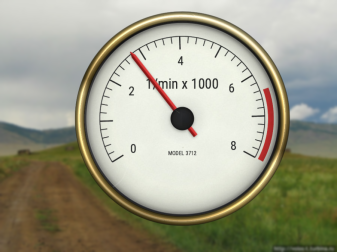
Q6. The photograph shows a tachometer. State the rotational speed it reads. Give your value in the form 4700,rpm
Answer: 2800,rpm
